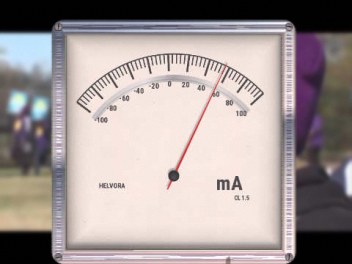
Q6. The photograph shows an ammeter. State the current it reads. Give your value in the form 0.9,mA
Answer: 56,mA
